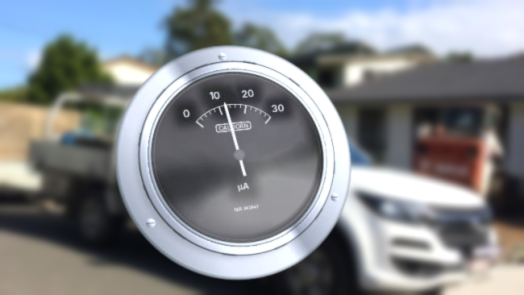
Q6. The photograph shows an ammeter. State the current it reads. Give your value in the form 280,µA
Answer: 12,µA
